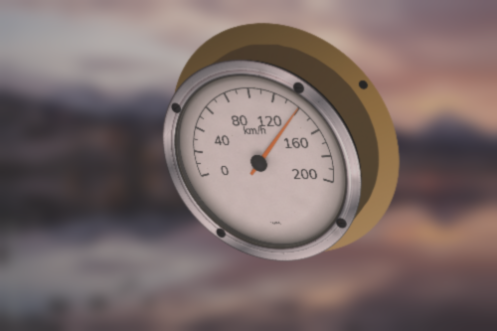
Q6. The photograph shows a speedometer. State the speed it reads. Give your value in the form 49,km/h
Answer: 140,km/h
